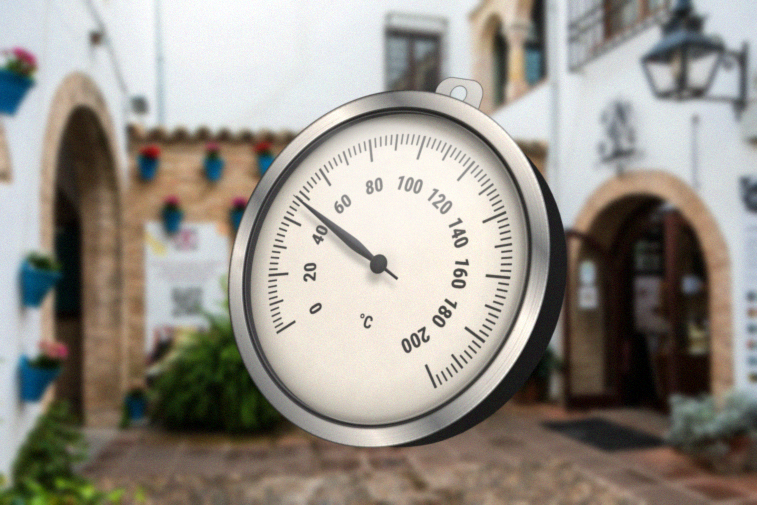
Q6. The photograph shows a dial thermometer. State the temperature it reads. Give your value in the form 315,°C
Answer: 48,°C
